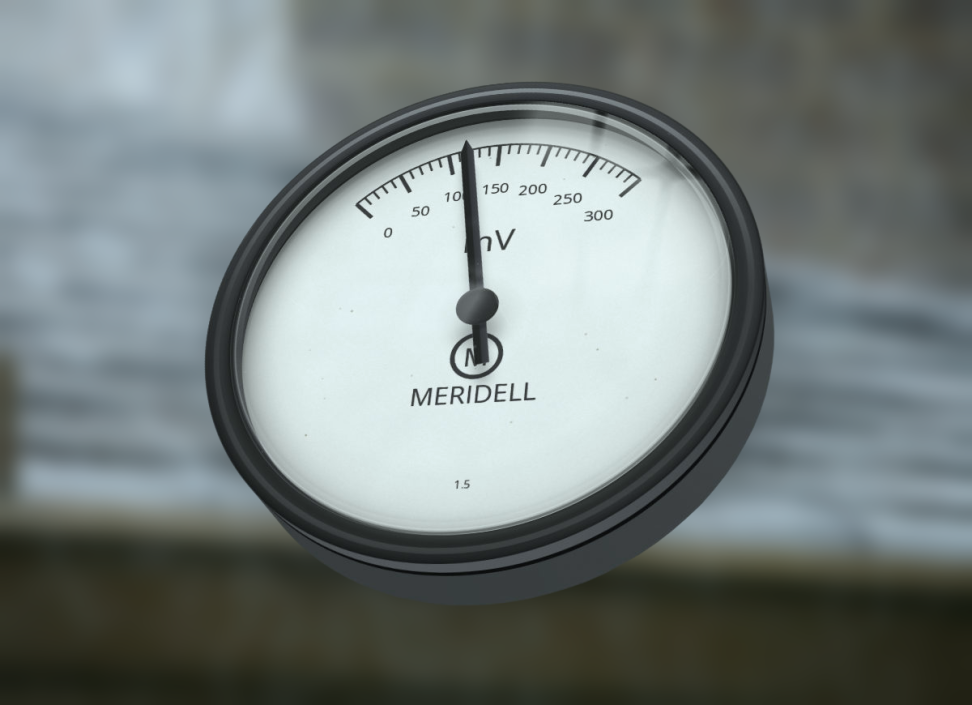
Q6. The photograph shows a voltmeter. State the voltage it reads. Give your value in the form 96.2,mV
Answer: 120,mV
